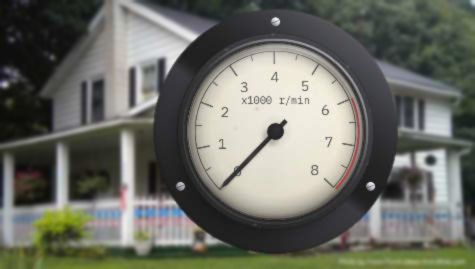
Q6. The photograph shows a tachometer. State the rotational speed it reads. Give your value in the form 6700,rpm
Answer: 0,rpm
